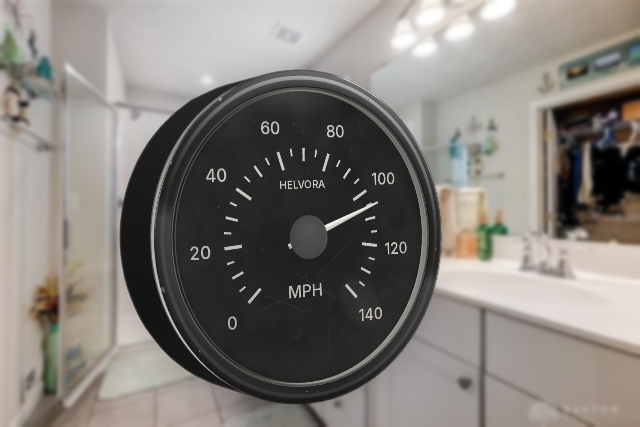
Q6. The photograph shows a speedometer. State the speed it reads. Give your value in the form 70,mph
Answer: 105,mph
